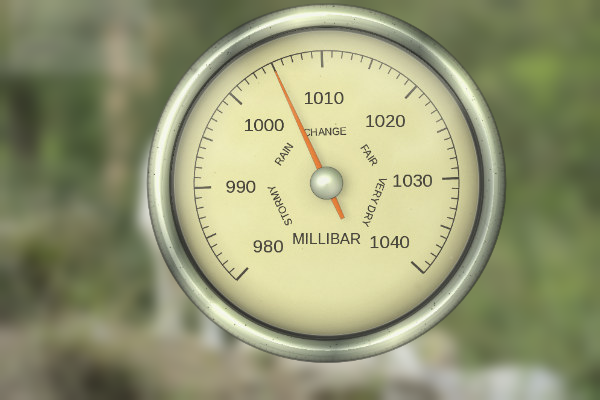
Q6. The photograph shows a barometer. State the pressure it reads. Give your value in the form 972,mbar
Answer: 1005,mbar
